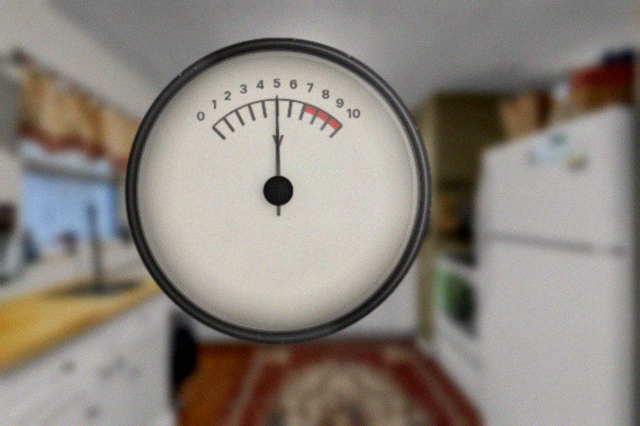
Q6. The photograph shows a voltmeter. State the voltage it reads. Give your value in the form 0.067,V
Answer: 5,V
